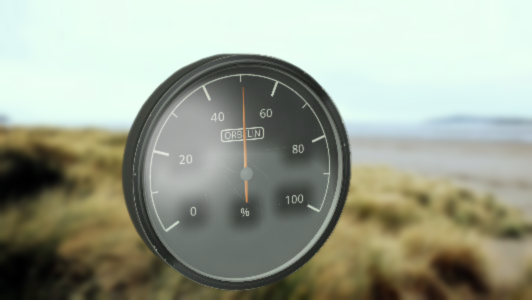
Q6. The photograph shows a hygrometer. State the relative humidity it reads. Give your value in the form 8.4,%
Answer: 50,%
